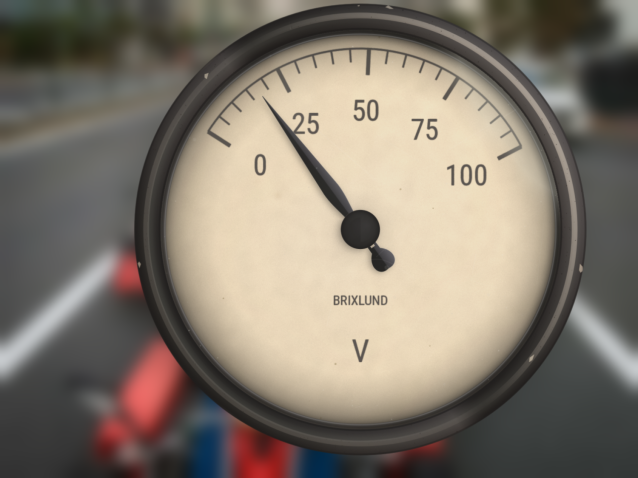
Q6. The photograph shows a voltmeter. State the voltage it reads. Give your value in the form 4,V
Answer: 17.5,V
